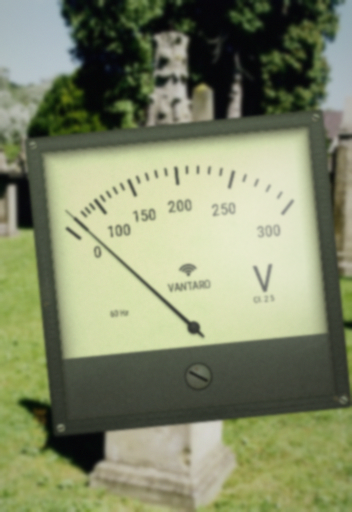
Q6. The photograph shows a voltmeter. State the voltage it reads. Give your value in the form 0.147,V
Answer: 50,V
